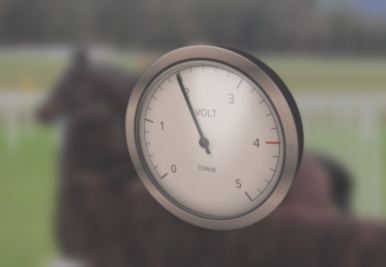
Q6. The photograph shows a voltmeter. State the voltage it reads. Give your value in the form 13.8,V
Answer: 2,V
